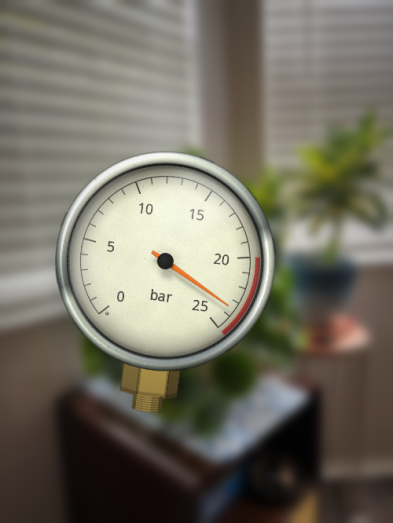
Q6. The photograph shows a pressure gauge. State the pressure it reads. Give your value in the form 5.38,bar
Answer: 23.5,bar
